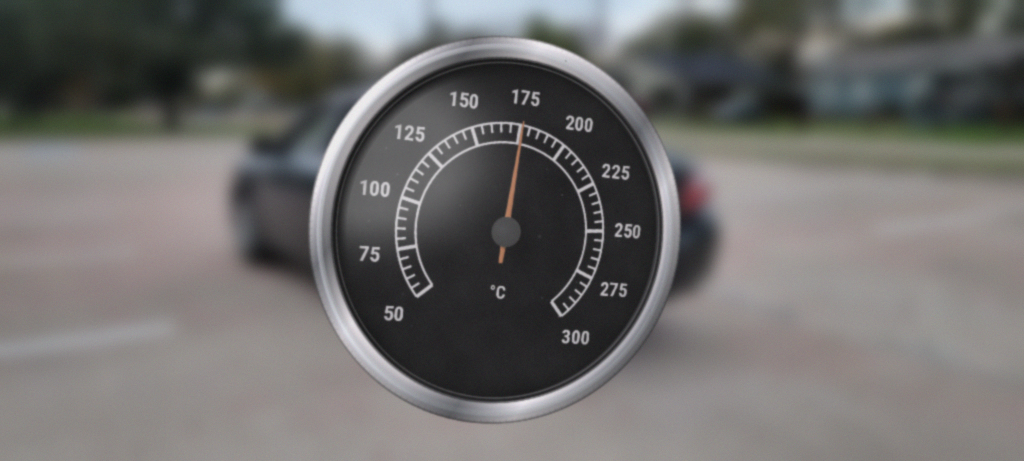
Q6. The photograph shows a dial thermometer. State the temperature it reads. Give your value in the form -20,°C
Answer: 175,°C
